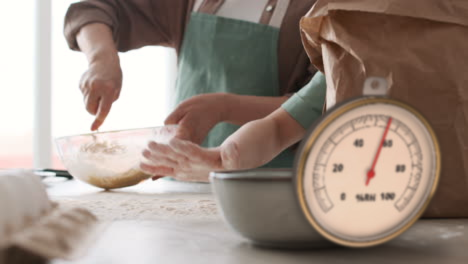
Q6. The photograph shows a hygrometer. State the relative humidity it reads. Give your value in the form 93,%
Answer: 55,%
